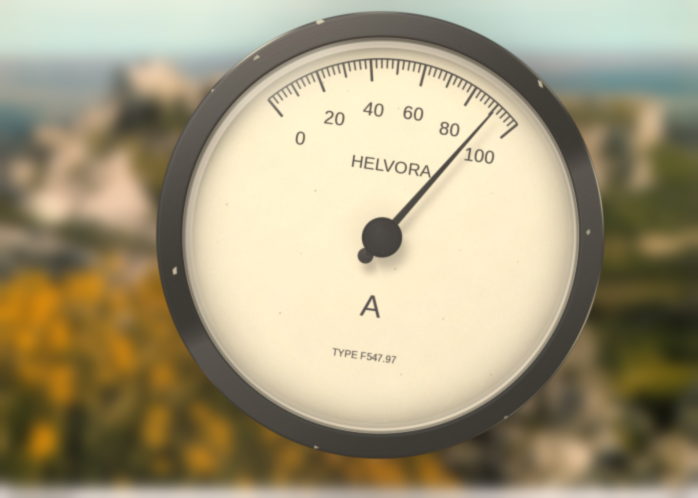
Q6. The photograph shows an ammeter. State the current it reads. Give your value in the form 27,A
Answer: 90,A
